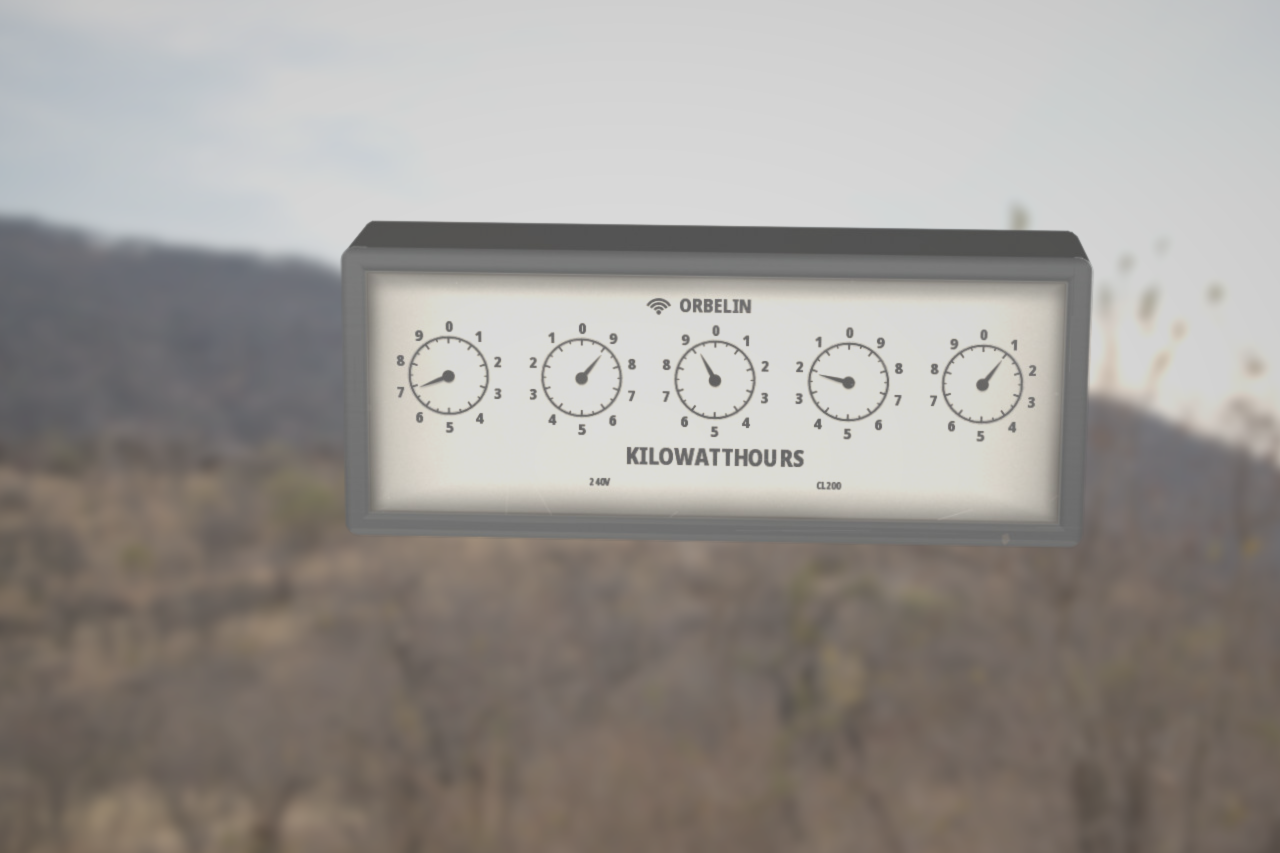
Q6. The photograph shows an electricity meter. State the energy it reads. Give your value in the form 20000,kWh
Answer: 68921,kWh
